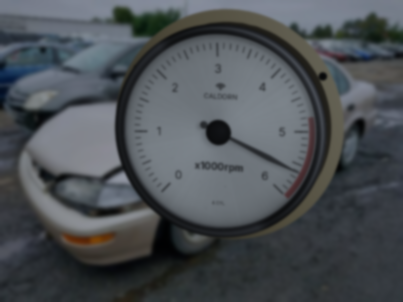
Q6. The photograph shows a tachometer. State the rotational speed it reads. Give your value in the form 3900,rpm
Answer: 5600,rpm
